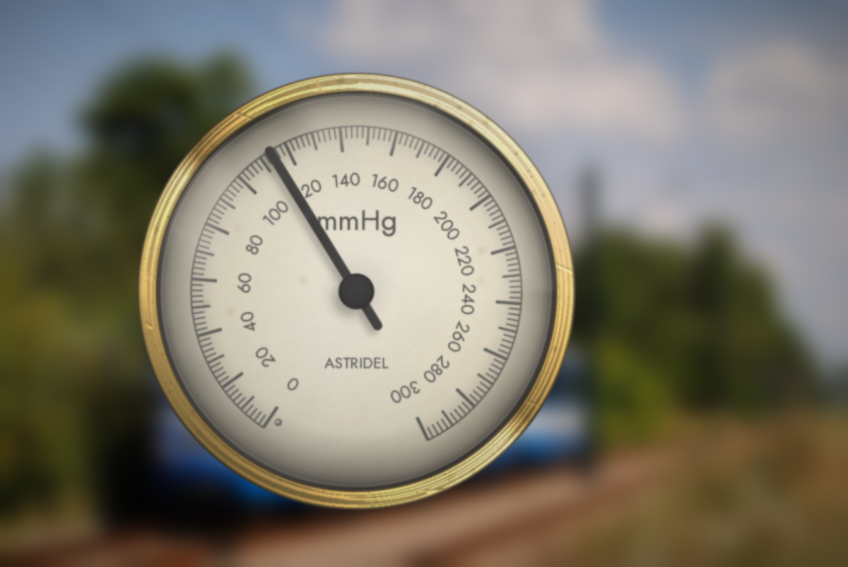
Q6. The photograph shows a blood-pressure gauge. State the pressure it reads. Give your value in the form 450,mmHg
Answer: 114,mmHg
